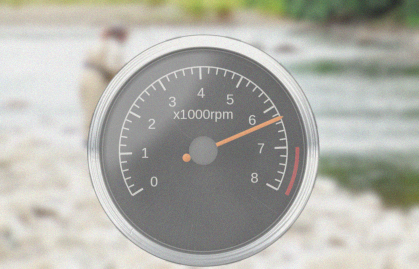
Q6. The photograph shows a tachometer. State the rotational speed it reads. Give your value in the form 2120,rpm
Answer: 6300,rpm
